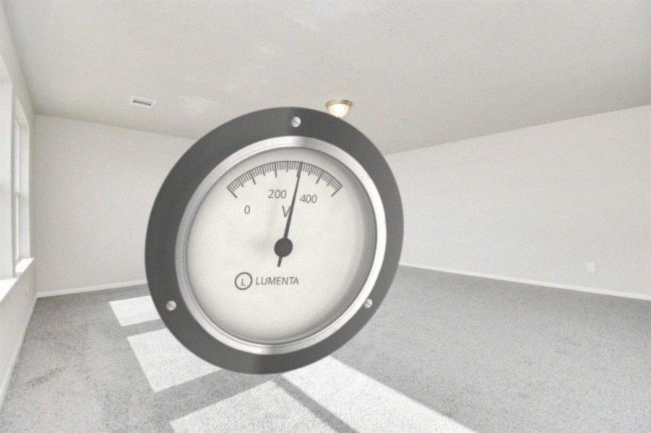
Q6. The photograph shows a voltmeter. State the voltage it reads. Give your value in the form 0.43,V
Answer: 300,V
